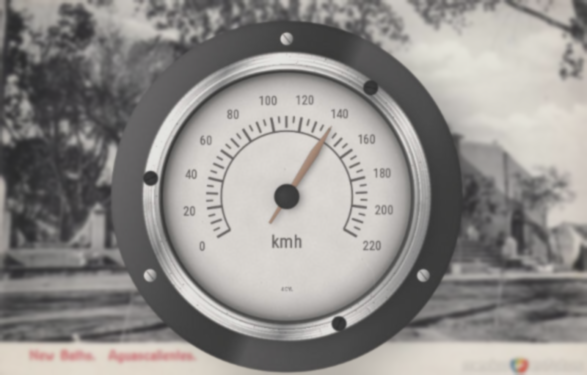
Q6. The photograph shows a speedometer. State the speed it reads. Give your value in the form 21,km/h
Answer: 140,km/h
